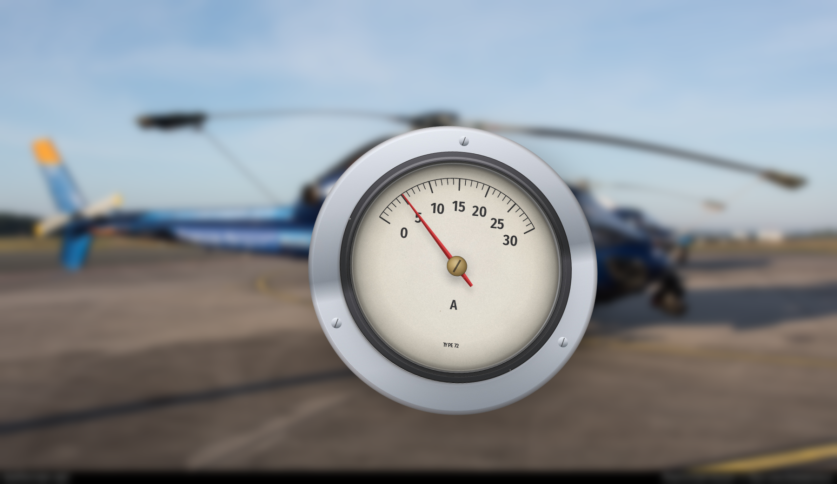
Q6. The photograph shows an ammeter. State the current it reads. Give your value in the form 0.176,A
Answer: 5,A
